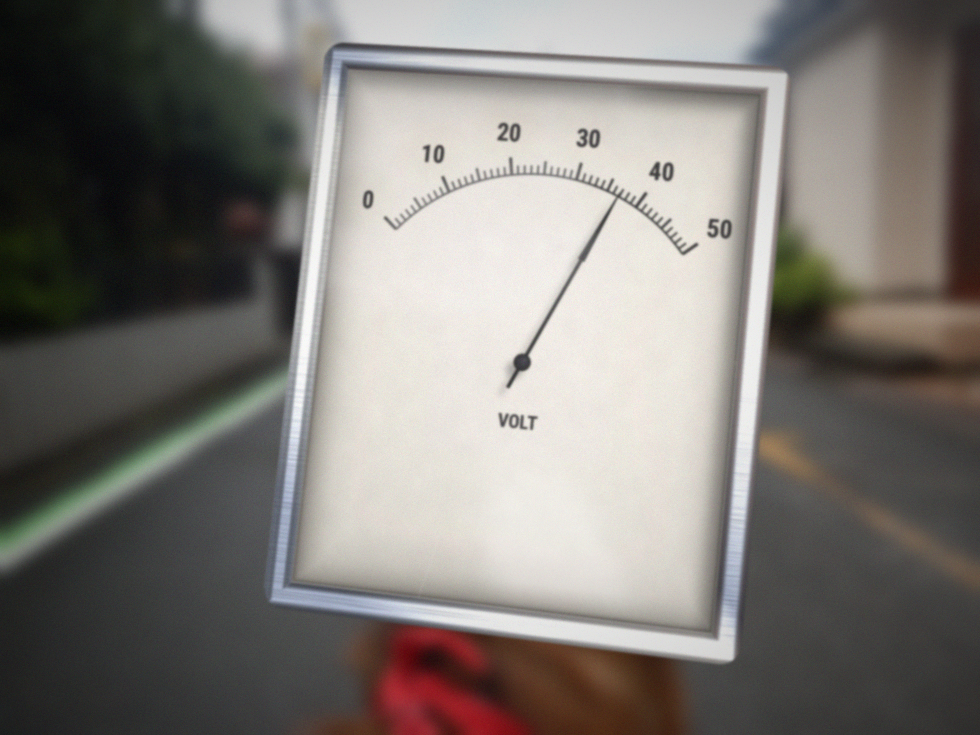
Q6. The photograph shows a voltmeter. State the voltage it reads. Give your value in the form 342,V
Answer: 37,V
